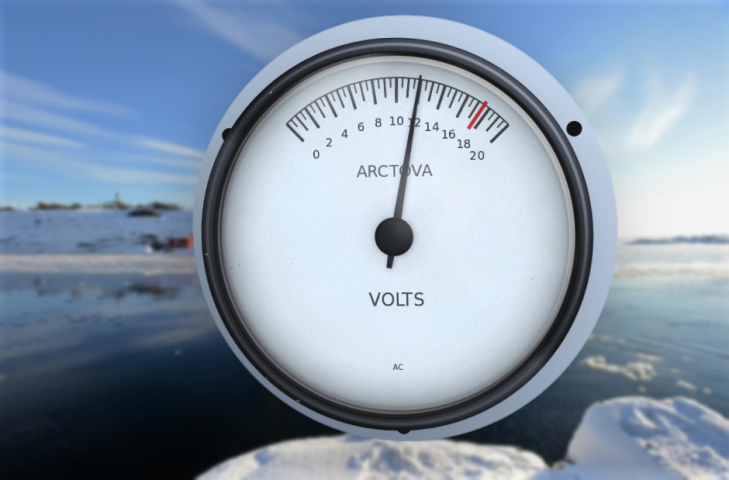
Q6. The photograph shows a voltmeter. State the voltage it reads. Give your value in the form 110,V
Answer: 12,V
